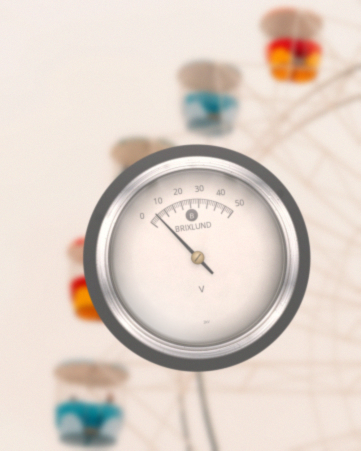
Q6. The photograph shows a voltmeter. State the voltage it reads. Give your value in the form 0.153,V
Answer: 5,V
